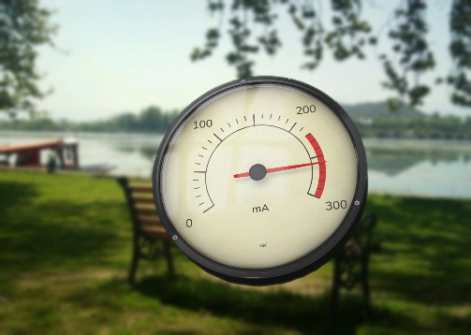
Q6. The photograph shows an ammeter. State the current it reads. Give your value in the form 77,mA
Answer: 260,mA
